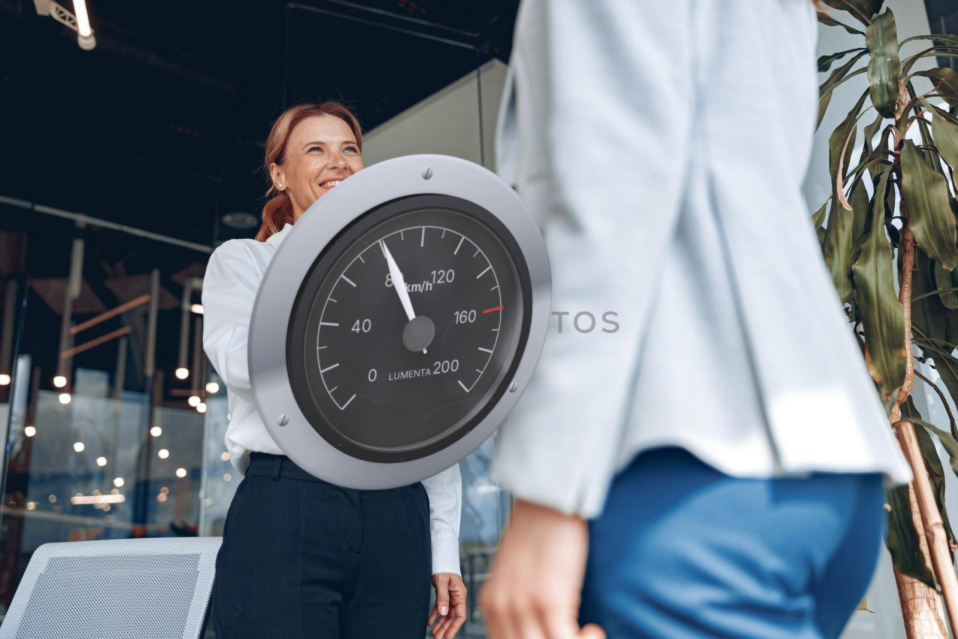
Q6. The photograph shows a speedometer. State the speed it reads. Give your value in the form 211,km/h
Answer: 80,km/h
